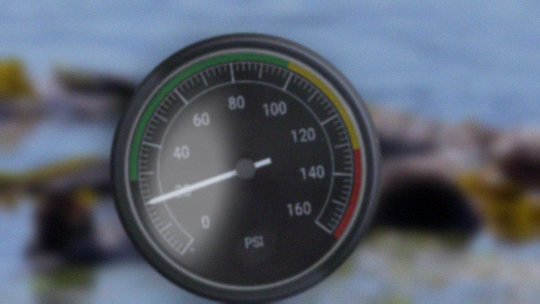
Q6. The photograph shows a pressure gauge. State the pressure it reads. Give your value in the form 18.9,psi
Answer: 20,psi
